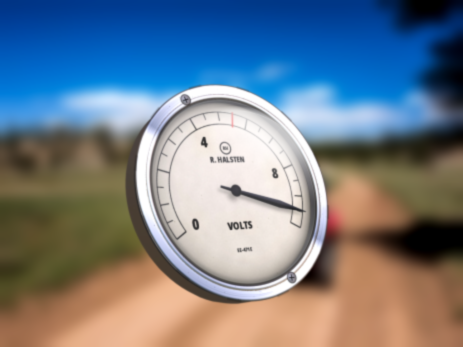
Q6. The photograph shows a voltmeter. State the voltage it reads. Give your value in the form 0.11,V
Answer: 9.5,V
